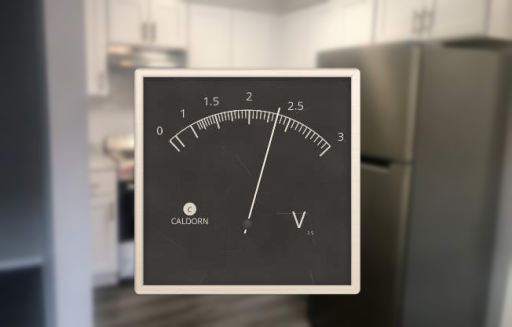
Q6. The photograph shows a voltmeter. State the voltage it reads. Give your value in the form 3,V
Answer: 2.35,V
